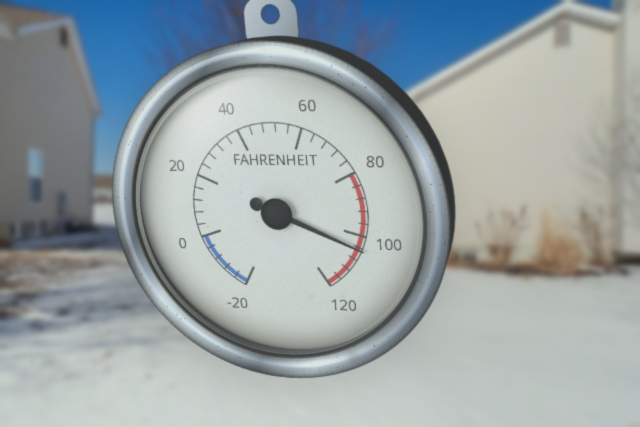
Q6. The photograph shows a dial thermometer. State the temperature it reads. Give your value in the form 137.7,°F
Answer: 104,°F
